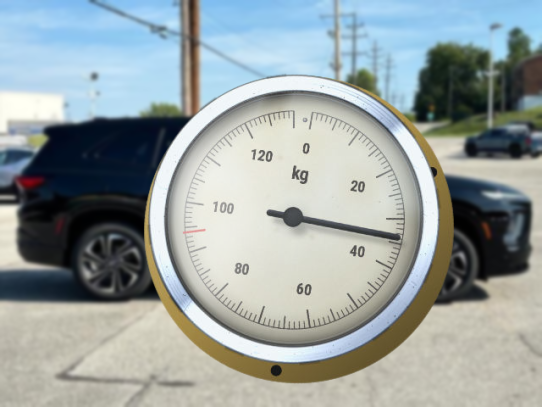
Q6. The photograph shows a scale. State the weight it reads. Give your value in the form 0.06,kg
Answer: 34,kg
